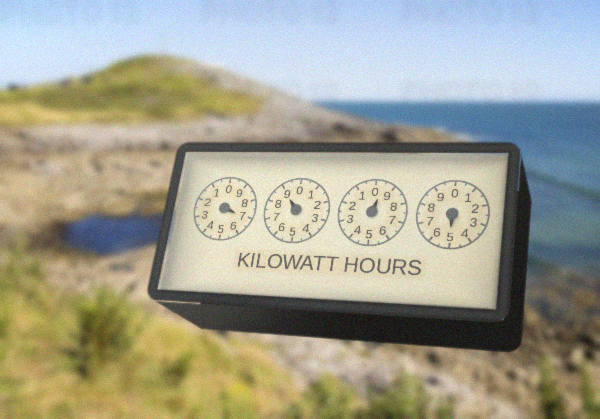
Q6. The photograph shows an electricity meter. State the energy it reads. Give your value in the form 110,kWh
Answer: 6895,kWh
